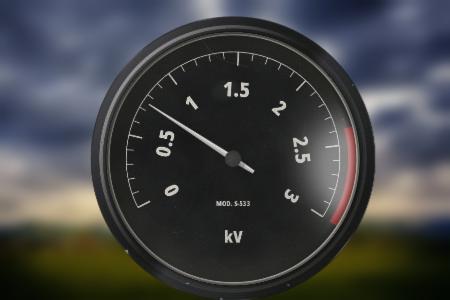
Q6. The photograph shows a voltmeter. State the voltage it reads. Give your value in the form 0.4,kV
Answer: 0.75,kV
